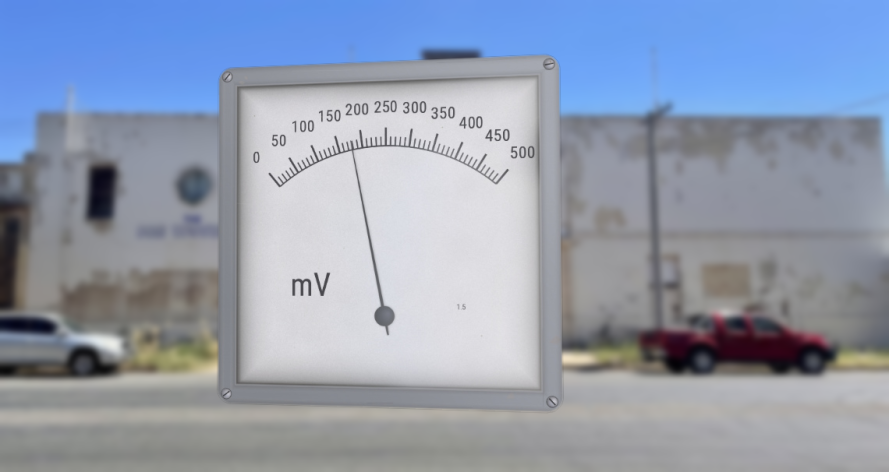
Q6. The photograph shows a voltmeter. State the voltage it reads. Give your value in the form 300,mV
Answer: 180,mV
